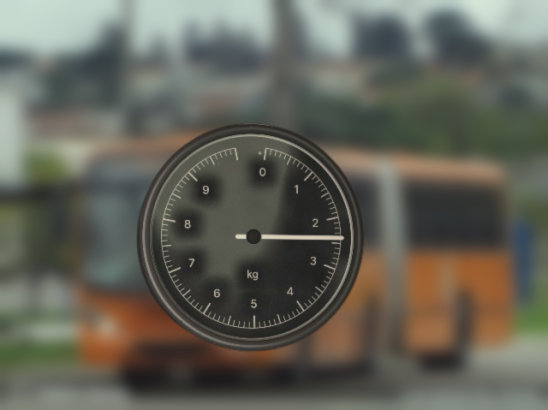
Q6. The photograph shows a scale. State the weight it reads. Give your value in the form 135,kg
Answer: 2.4,kg
